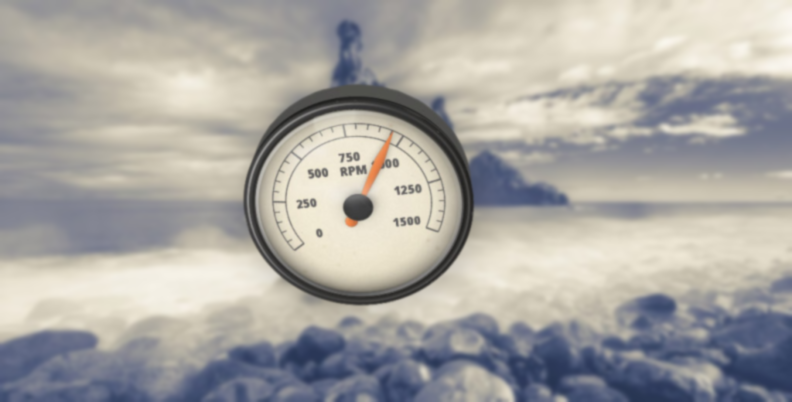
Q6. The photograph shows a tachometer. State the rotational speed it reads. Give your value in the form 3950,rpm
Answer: 950,rpm
